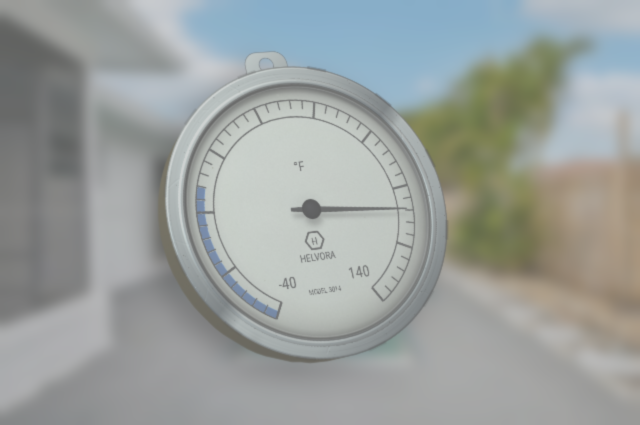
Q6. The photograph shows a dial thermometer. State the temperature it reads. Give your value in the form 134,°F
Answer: 108,°F
